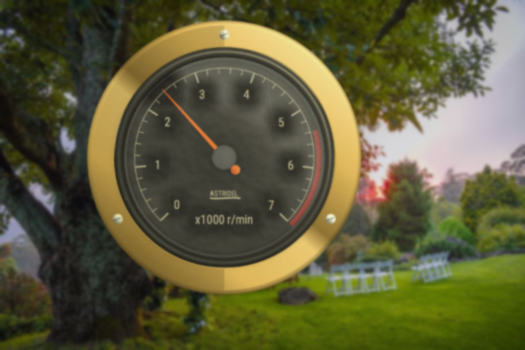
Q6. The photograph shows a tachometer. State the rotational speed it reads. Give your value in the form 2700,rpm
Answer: 2400,rpm
